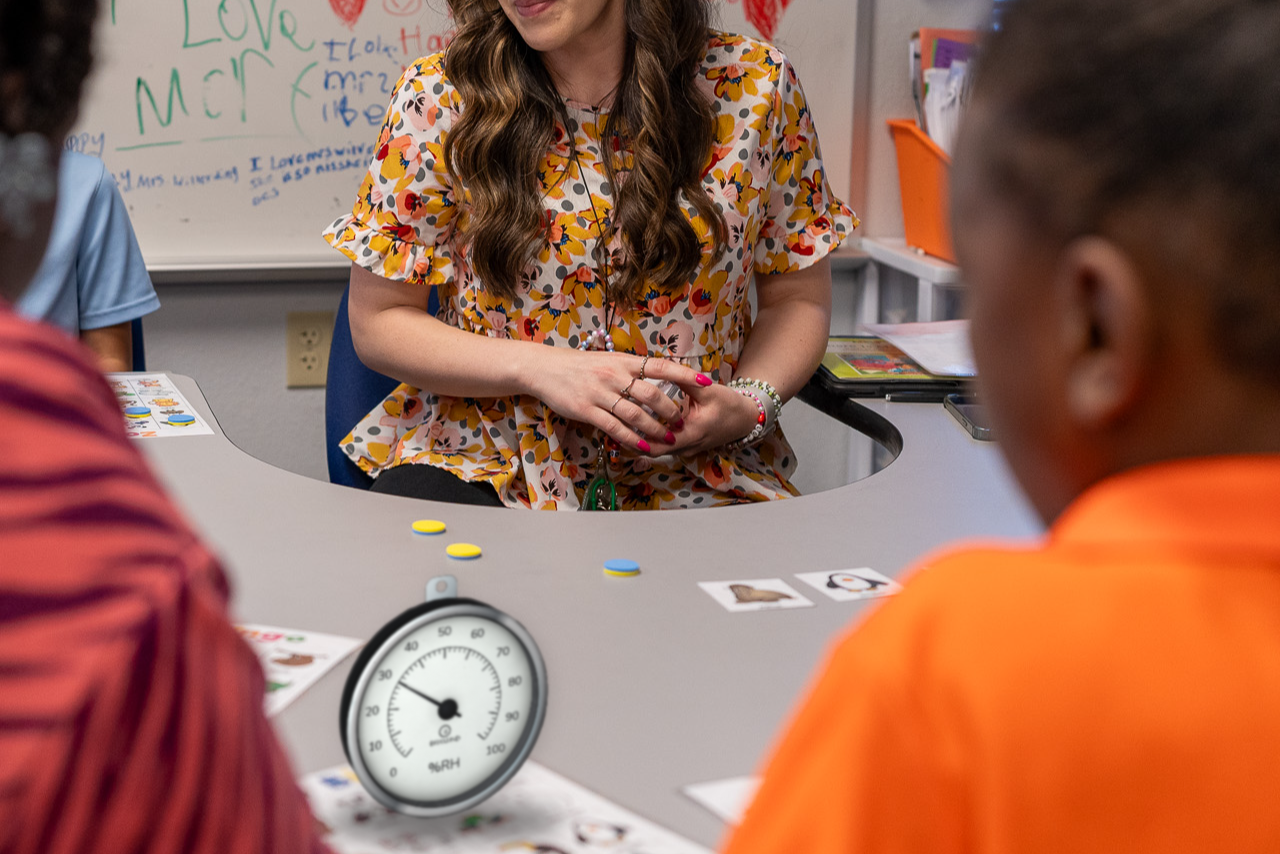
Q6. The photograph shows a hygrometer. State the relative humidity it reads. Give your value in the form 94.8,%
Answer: 30,%
